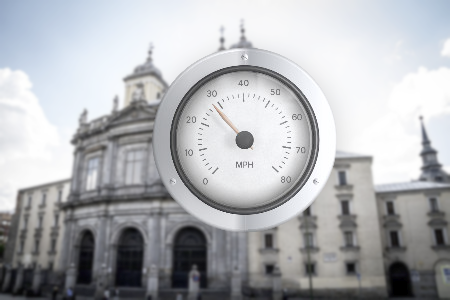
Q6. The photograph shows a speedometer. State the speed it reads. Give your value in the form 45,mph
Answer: 28,mph
